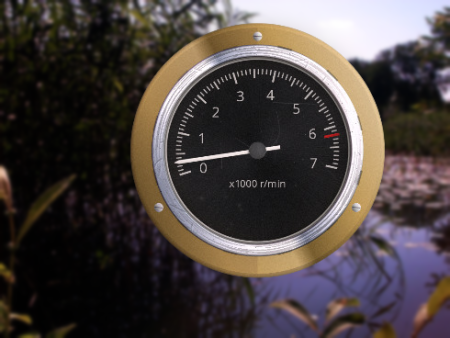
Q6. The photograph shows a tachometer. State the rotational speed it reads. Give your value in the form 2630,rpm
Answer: 300,rpm
